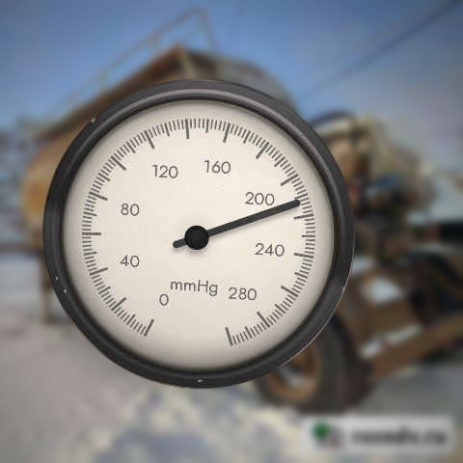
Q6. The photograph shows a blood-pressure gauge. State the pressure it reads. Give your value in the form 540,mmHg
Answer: 212,mmHg
